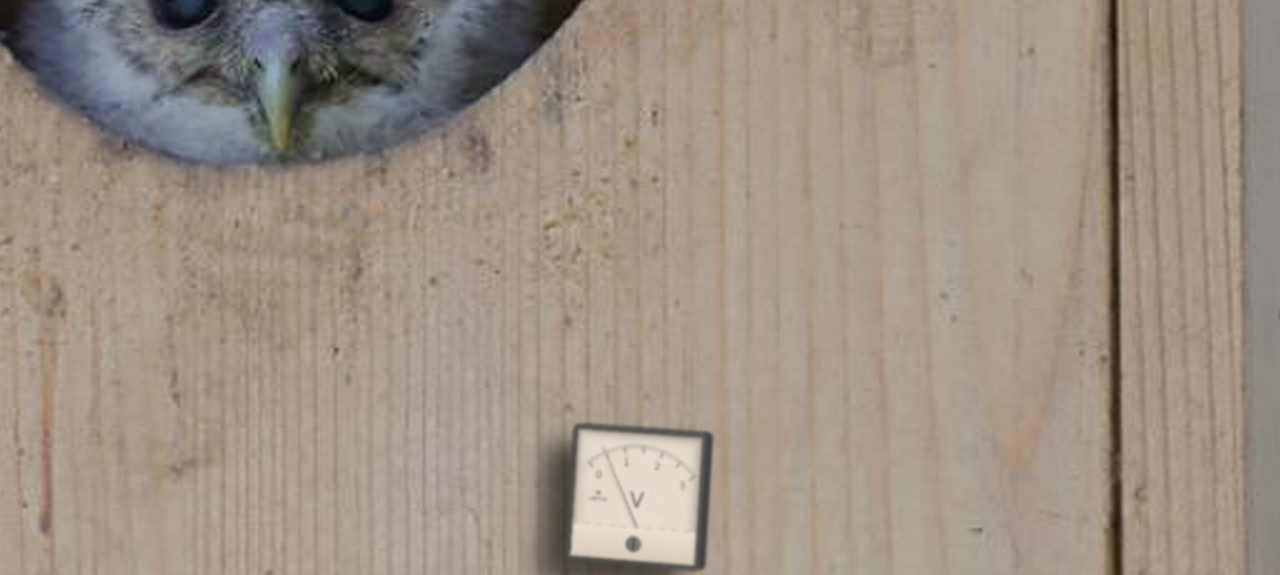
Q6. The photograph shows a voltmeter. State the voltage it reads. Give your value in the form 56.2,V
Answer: 0.5,V
